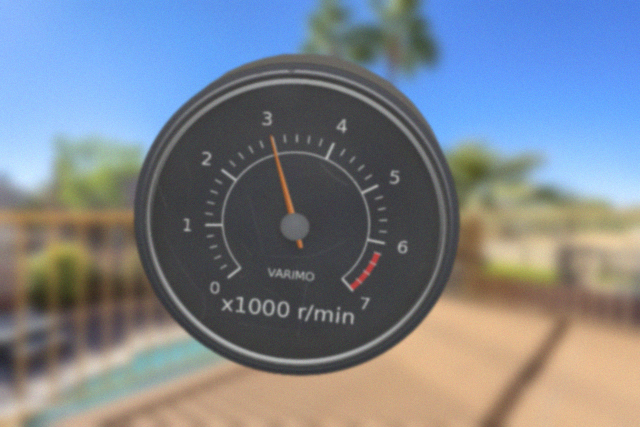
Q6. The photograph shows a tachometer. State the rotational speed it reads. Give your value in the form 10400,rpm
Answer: 3000,rpm
